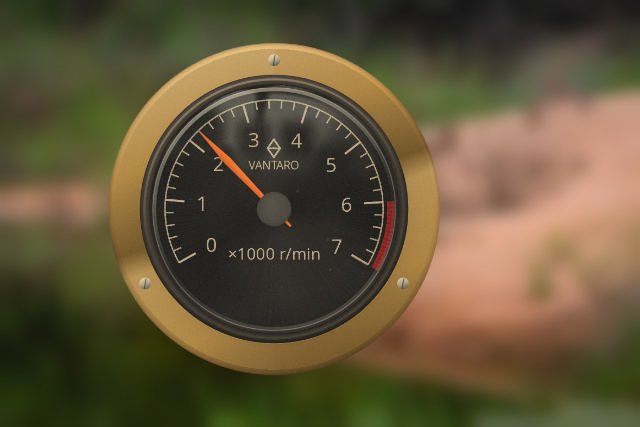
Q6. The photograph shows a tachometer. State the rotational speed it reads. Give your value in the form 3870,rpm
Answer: 2200,rpm
